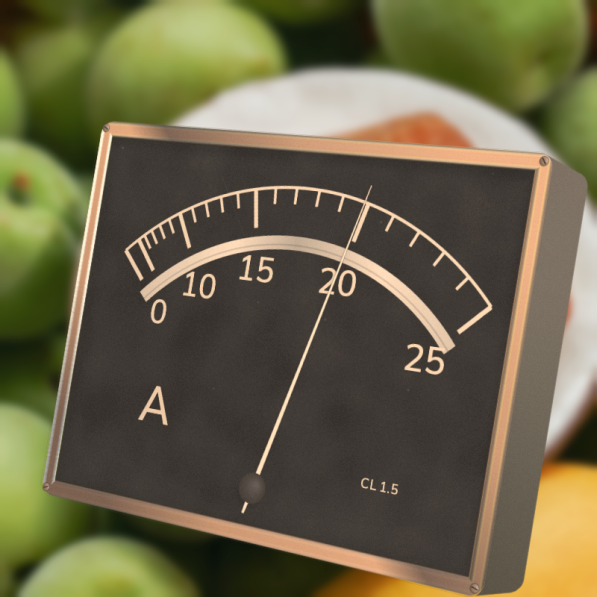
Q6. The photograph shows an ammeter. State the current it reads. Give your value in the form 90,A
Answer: 20,A
